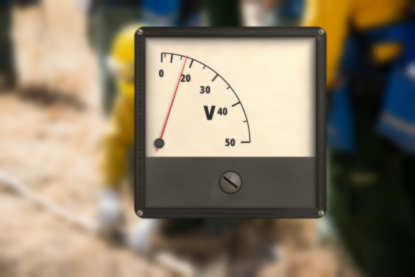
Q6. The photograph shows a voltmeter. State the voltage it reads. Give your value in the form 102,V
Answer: 17.5,V
